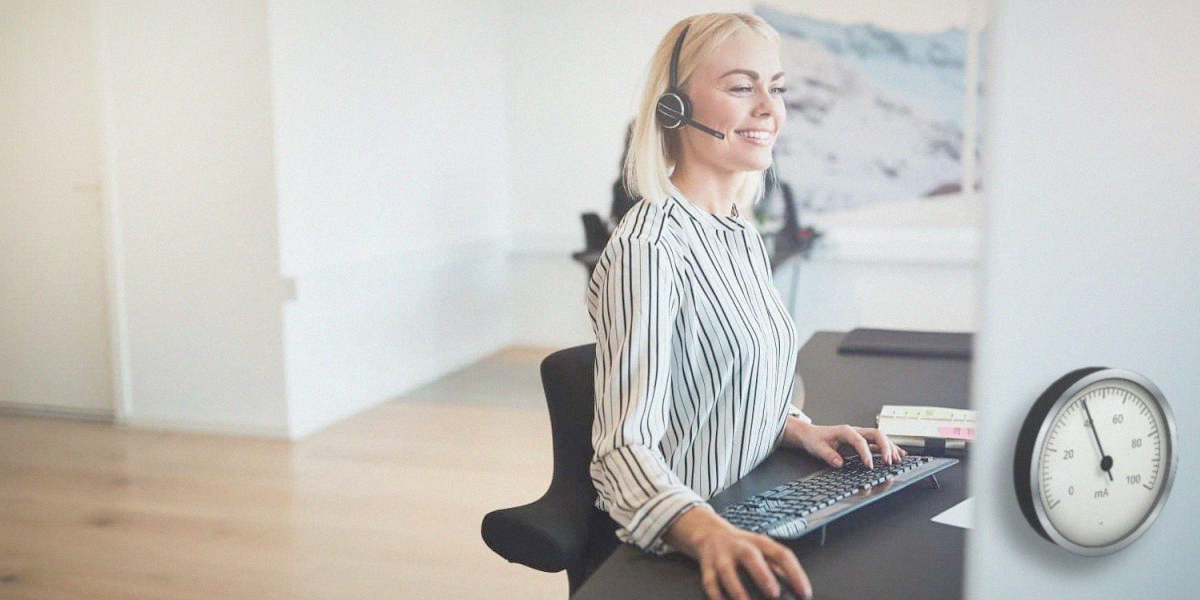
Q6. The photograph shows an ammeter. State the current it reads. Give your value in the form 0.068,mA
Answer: 40,mA
